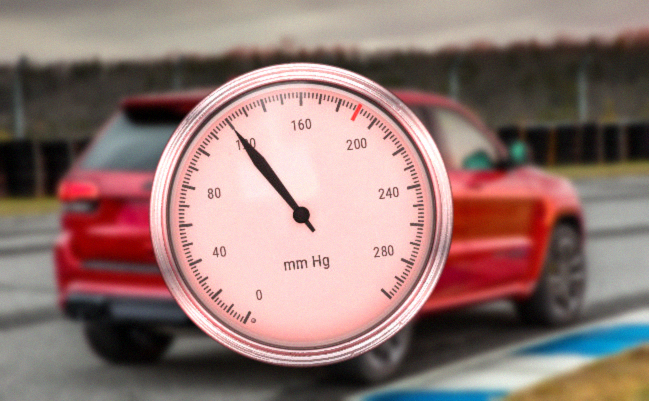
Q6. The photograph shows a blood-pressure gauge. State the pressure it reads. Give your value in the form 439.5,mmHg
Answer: 120,mmHg
